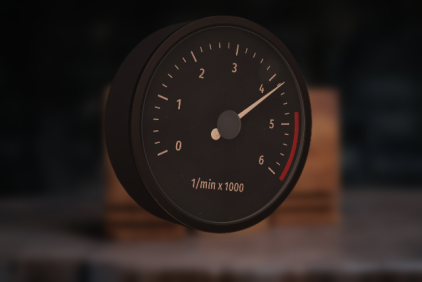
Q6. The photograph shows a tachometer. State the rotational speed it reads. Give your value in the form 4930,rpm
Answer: 4200,rpm
